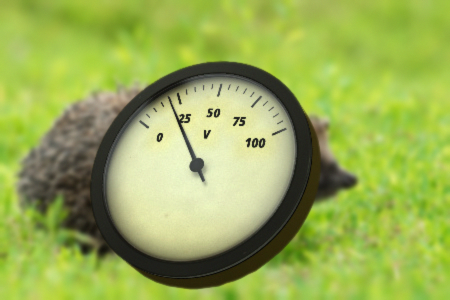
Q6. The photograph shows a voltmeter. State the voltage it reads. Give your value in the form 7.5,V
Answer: 20,V
